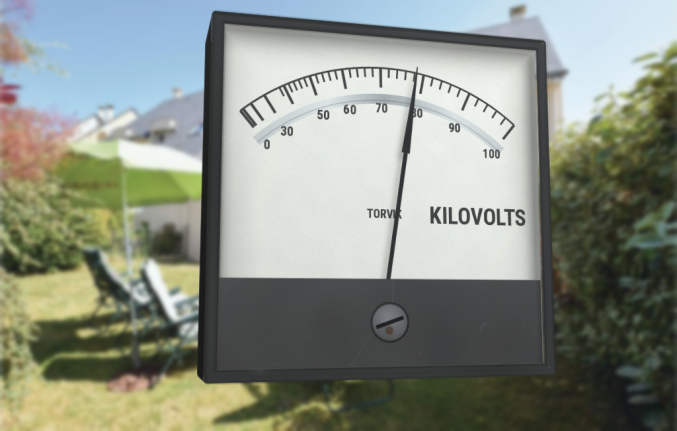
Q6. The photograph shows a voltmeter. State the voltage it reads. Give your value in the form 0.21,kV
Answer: 78,kV
